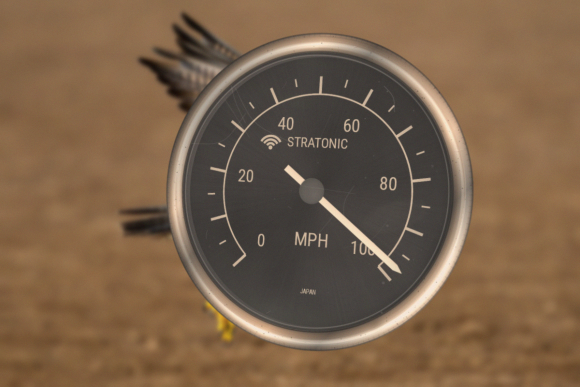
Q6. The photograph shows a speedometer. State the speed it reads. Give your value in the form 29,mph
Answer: 97.5,mph
